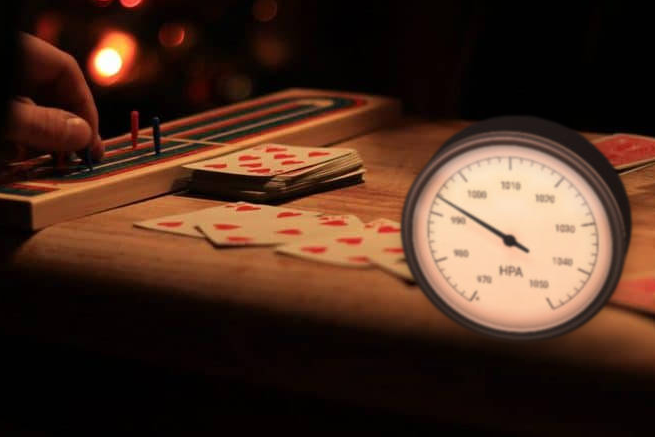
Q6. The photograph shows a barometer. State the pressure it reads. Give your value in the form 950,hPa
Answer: 994,hPa
